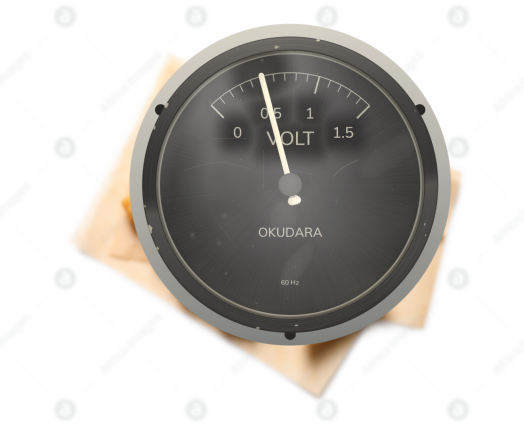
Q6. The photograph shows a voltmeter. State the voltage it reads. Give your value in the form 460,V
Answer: 0.5,V
